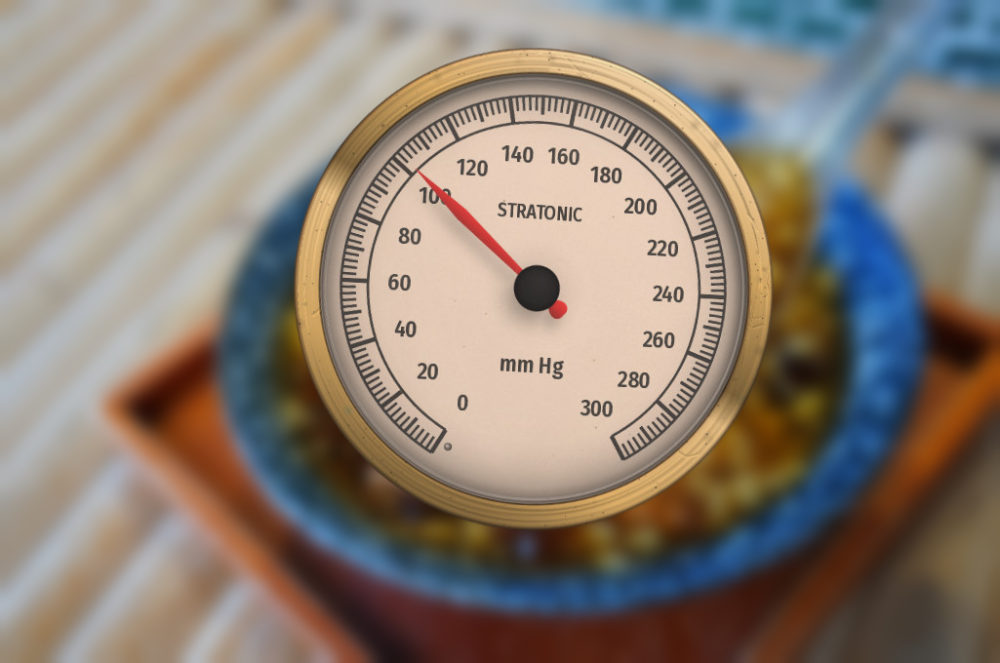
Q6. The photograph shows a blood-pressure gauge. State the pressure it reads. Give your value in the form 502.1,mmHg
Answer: 102,mmHg
